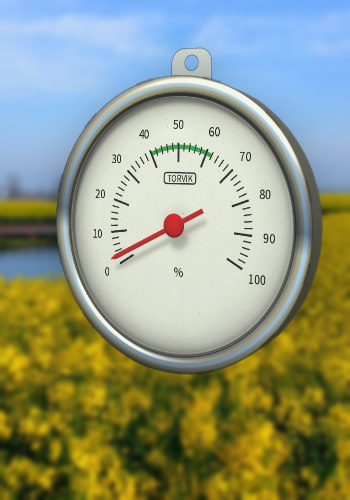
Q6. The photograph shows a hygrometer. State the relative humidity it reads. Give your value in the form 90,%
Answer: 2,%
